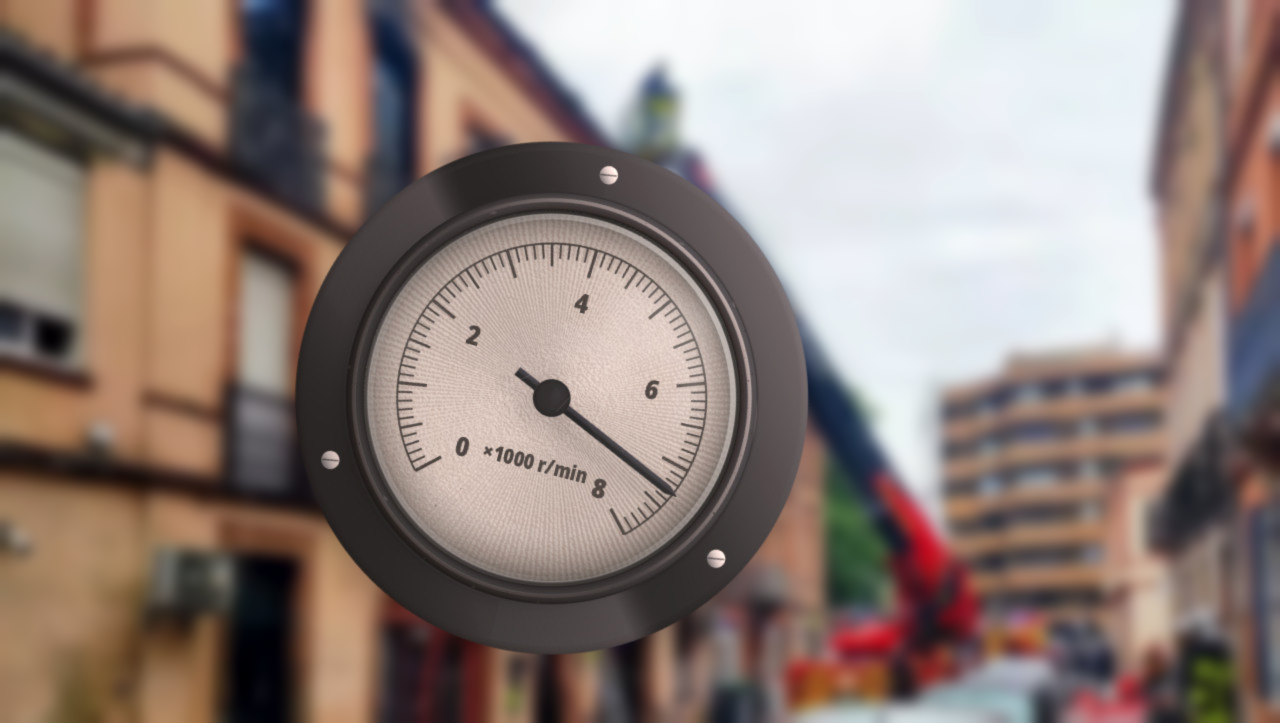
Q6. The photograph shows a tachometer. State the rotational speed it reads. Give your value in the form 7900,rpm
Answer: 7300,rpm
